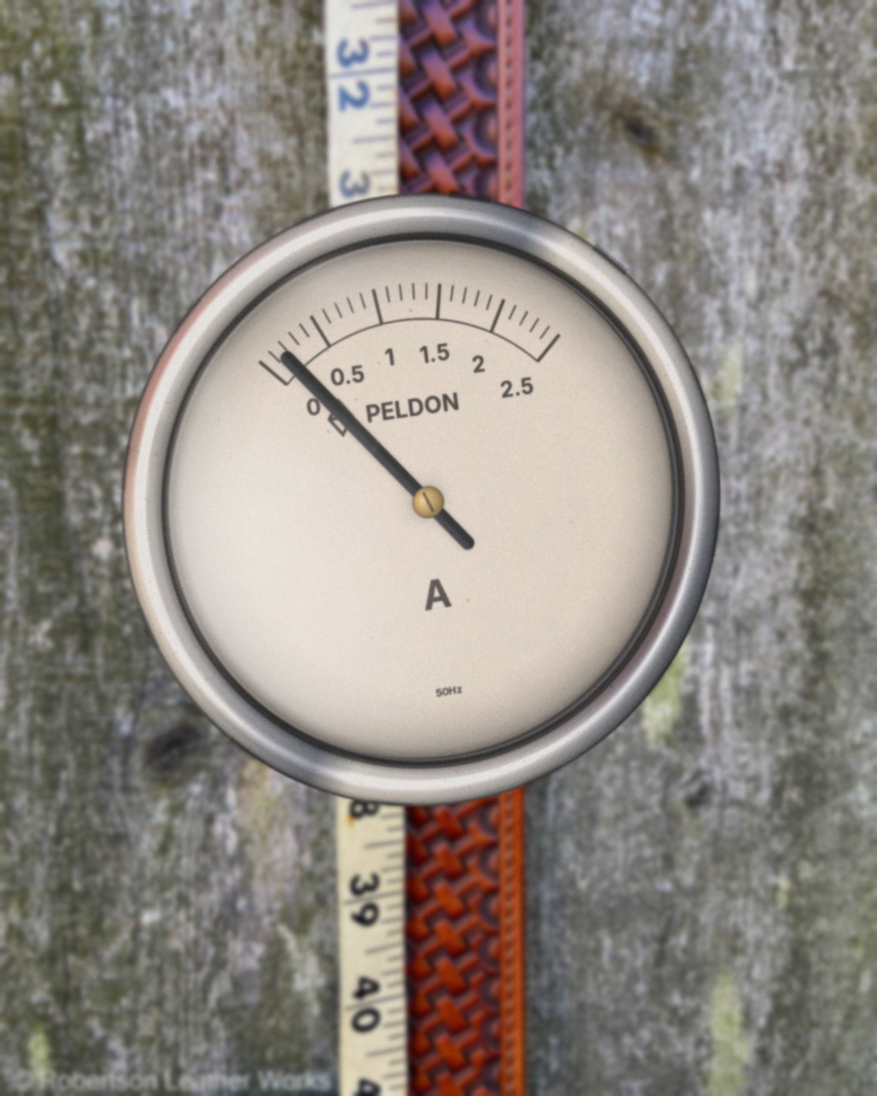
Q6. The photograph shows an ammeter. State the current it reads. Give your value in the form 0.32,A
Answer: 0.15,A
